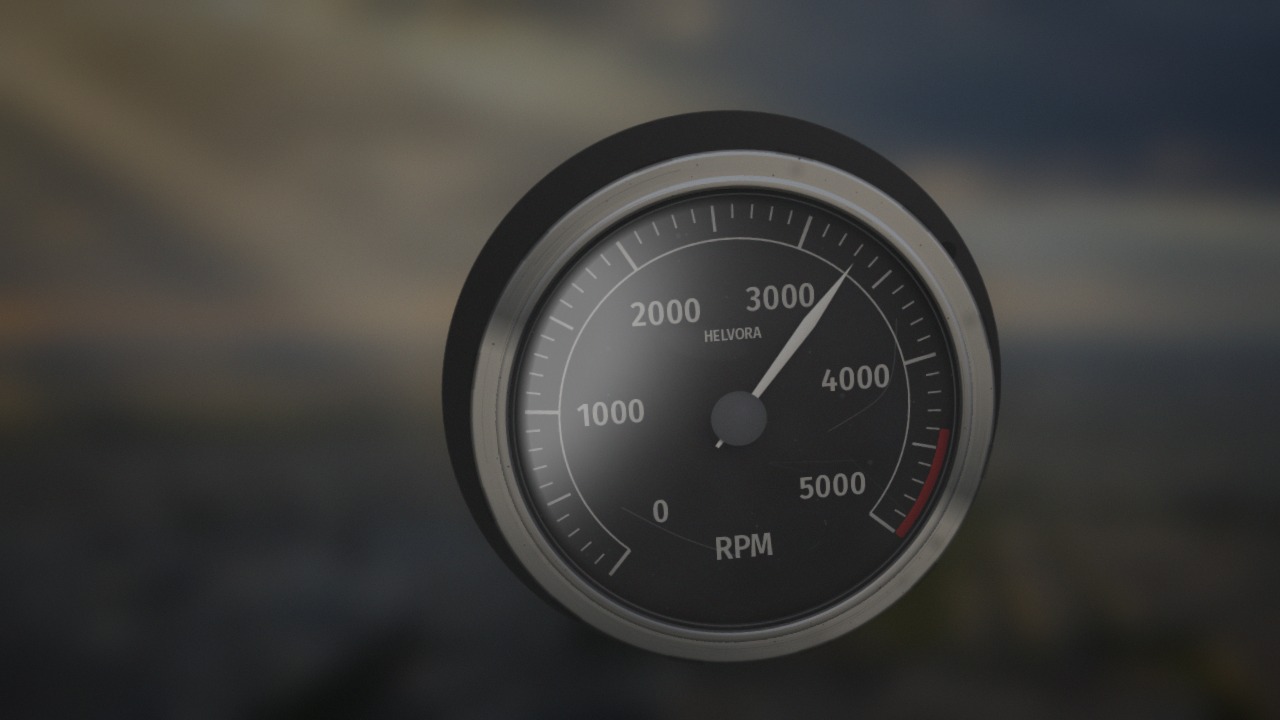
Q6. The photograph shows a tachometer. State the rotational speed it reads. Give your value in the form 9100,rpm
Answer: 3300,rpm
